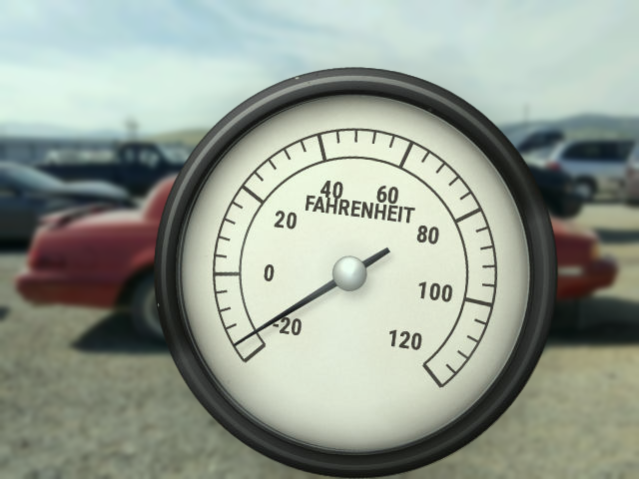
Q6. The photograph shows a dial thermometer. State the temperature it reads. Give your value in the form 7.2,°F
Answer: -16,°F
